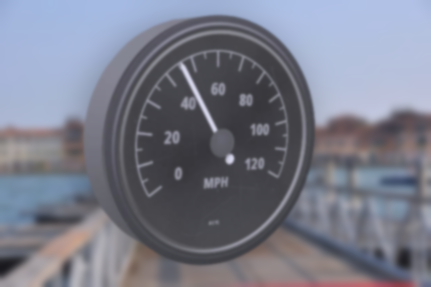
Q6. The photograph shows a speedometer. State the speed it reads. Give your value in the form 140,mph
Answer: 45,mph
